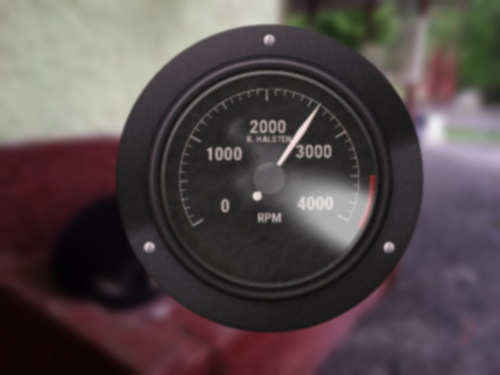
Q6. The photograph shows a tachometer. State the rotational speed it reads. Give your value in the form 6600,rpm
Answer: 2600,rpm
